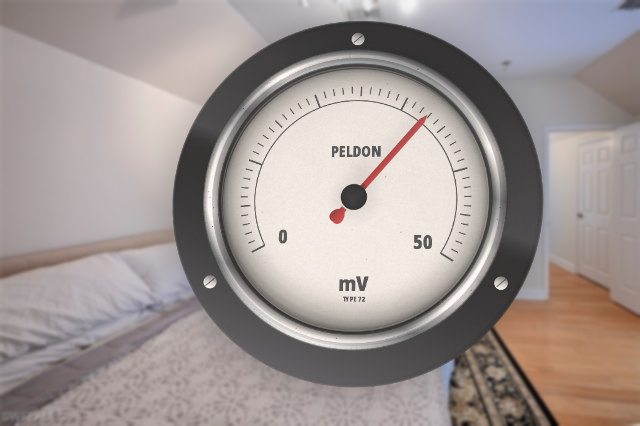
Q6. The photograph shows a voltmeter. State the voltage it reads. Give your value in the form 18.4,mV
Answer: 33,mV
